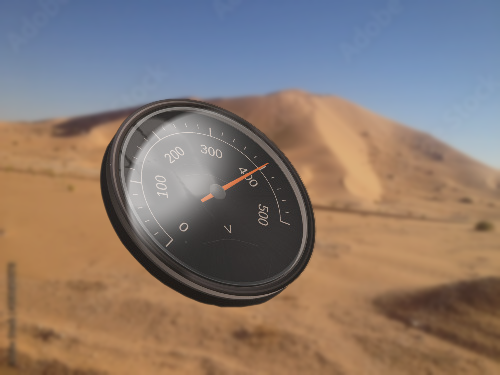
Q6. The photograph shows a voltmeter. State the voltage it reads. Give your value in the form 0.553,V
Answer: 400,V
